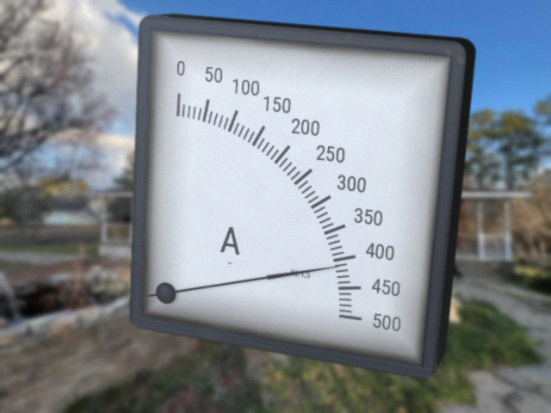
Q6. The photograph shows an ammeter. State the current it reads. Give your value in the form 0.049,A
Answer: 410,A
